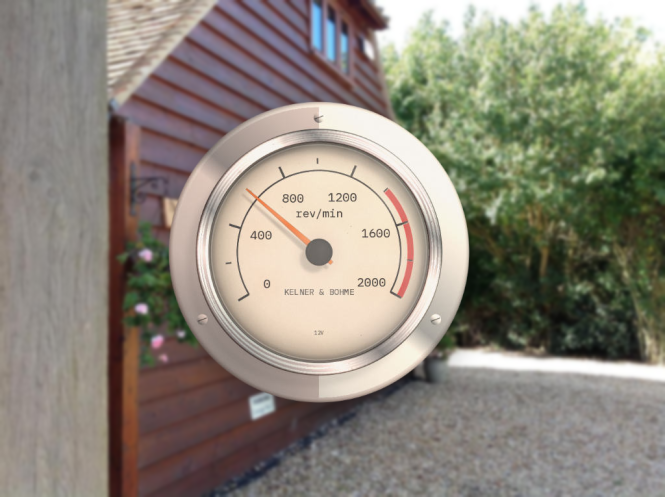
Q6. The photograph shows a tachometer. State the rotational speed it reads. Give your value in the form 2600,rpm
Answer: 600,rpm
